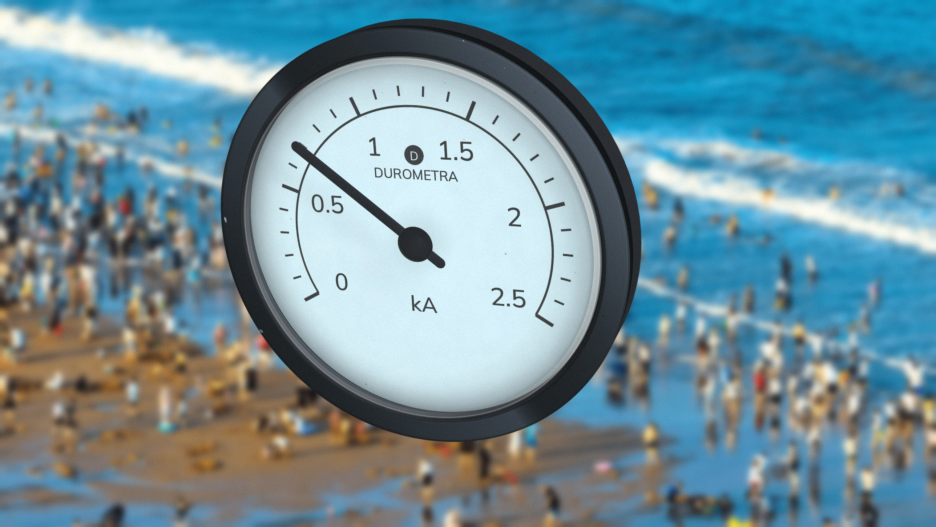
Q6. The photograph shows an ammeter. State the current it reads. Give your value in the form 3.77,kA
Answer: 0.7,kA
